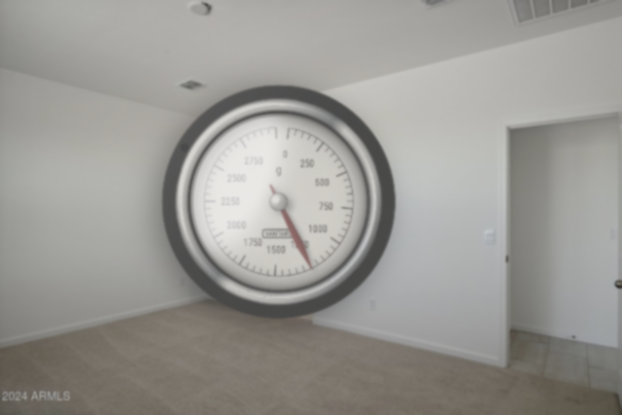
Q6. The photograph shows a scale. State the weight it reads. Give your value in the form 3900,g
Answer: 1250,g
